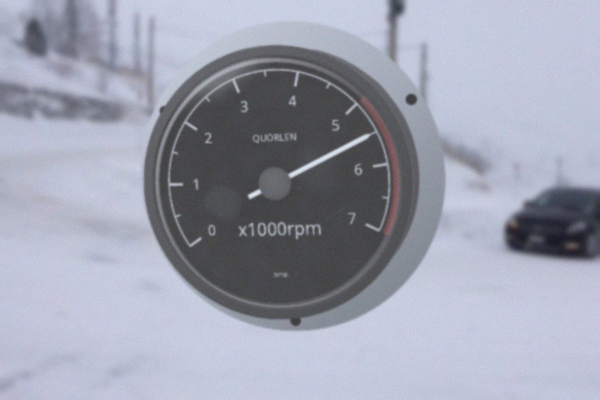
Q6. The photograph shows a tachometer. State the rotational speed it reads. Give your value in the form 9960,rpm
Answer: 5500,rpm
